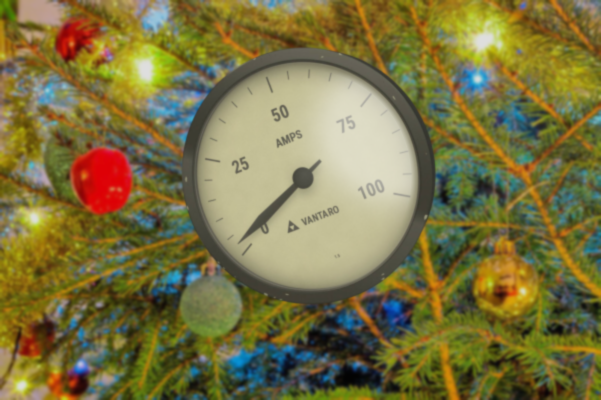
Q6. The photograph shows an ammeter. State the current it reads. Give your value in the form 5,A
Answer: 2.5,A
